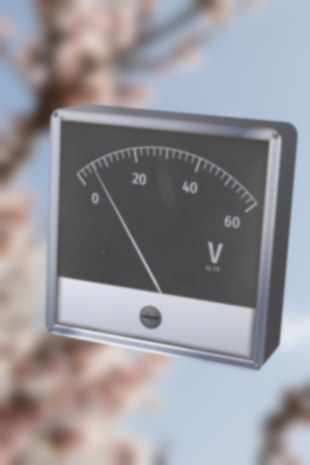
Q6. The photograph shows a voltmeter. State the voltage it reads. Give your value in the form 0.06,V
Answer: 6,V
